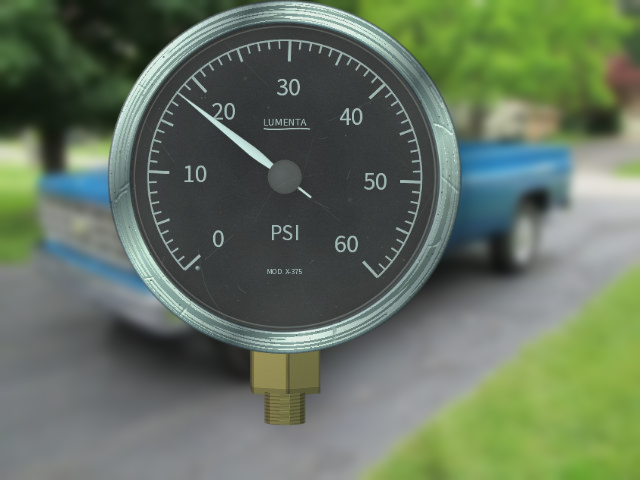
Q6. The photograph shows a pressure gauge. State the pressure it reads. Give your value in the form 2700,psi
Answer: 18,psi
